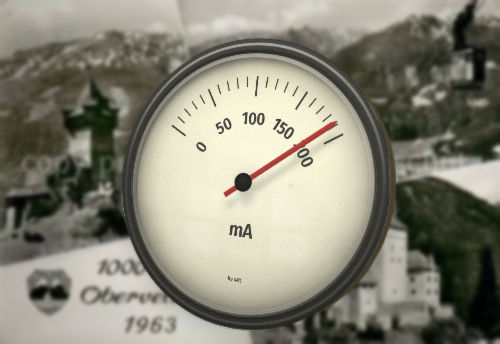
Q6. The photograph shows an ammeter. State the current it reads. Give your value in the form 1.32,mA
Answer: 190,mA
